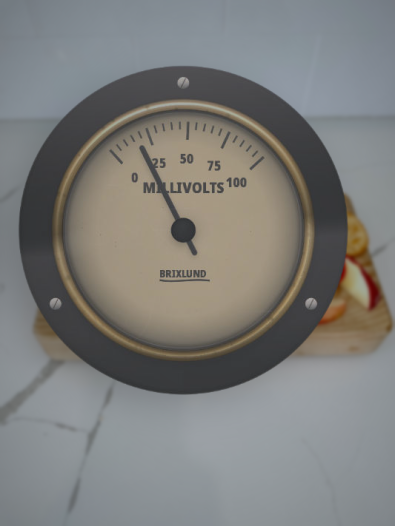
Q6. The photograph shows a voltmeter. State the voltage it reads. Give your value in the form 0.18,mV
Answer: 17.5,mV
